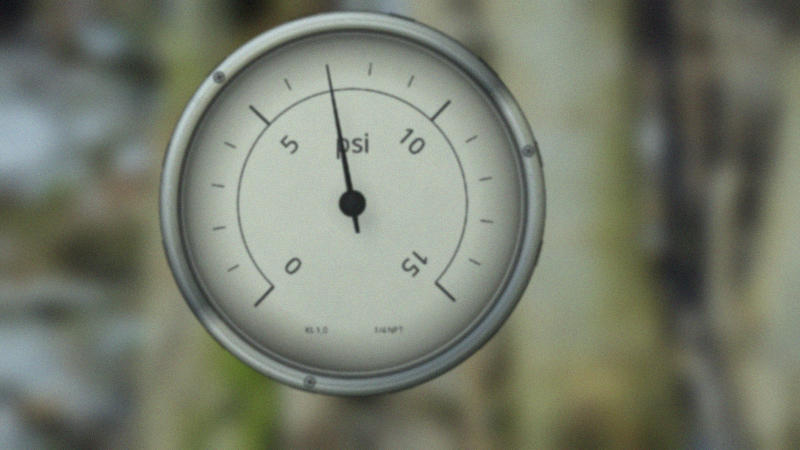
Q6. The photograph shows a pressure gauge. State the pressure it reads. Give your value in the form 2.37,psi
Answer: 7,psi
